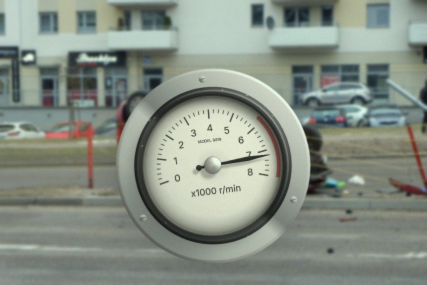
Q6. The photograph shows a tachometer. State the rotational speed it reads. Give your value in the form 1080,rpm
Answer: 7200,rpm
